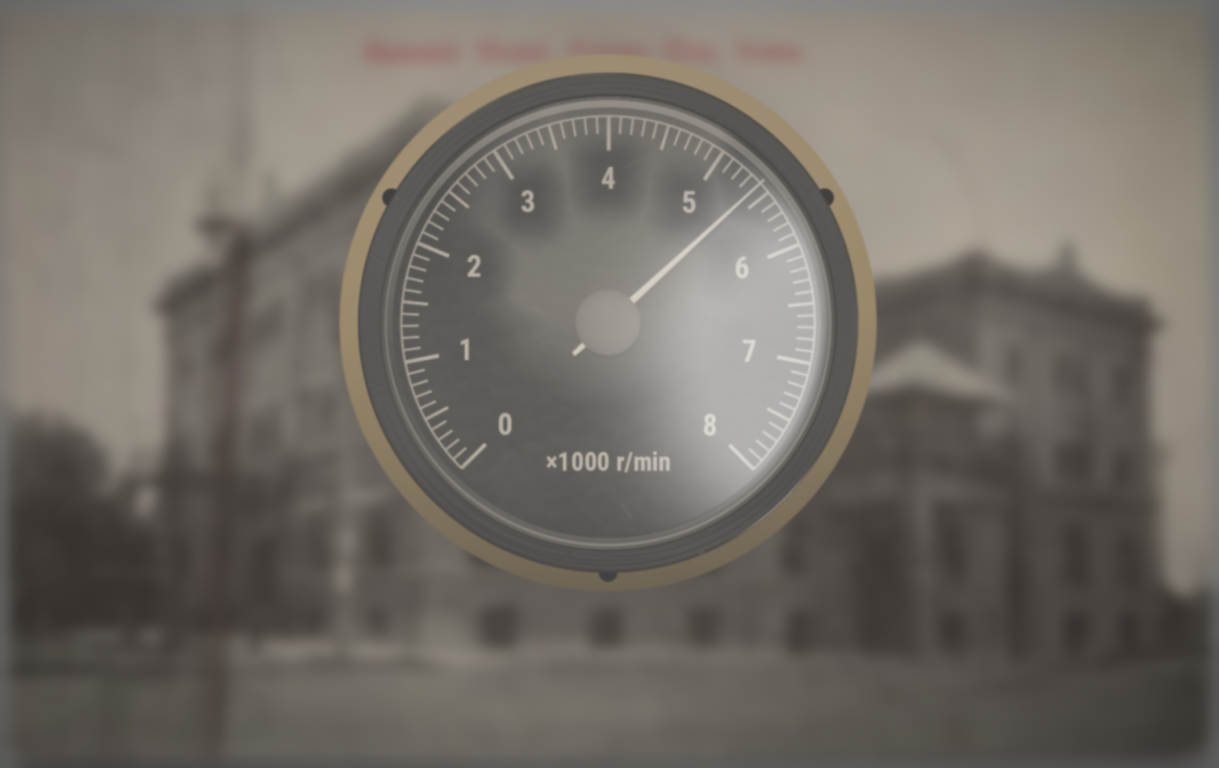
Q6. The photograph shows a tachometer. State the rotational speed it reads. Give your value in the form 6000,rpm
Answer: 5400,rpm
